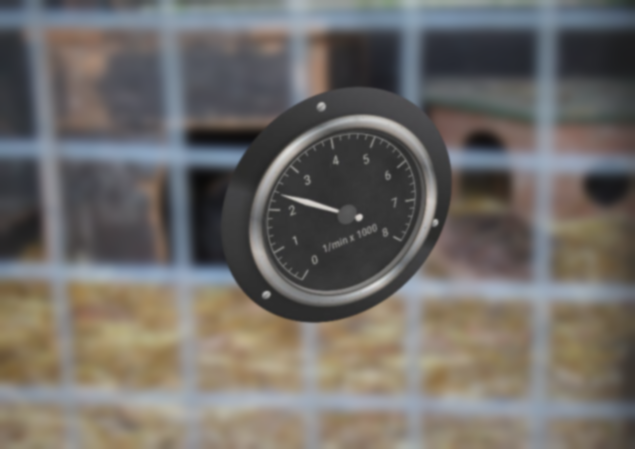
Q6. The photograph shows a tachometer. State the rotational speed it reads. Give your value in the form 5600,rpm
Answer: 2400,rpm
